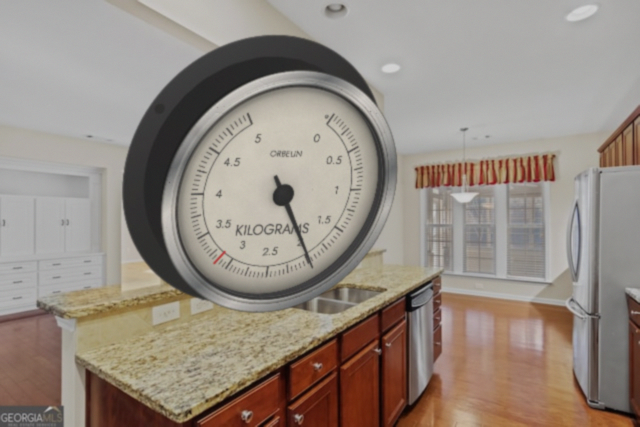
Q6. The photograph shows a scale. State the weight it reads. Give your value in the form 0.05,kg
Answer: 2,kg
